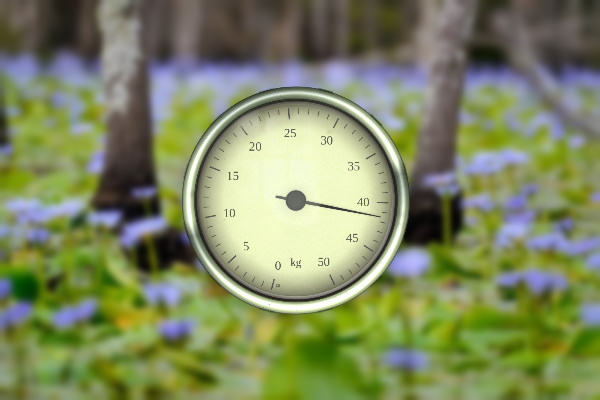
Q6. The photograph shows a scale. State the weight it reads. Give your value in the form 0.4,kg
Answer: 41.5,kg
